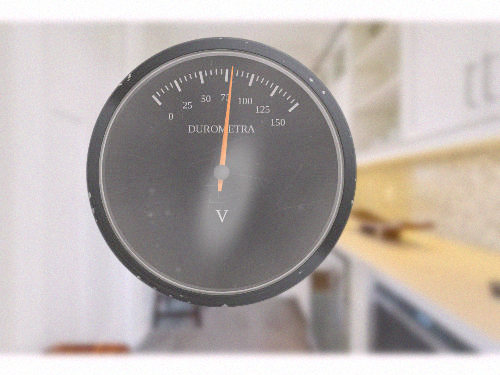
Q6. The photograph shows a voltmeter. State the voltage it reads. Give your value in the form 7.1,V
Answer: 80,V
